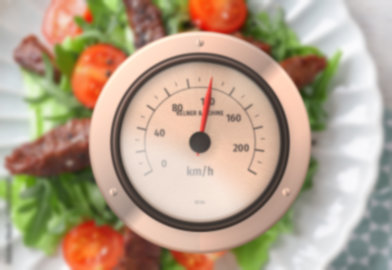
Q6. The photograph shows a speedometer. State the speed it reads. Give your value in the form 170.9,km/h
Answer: 120,km/h
